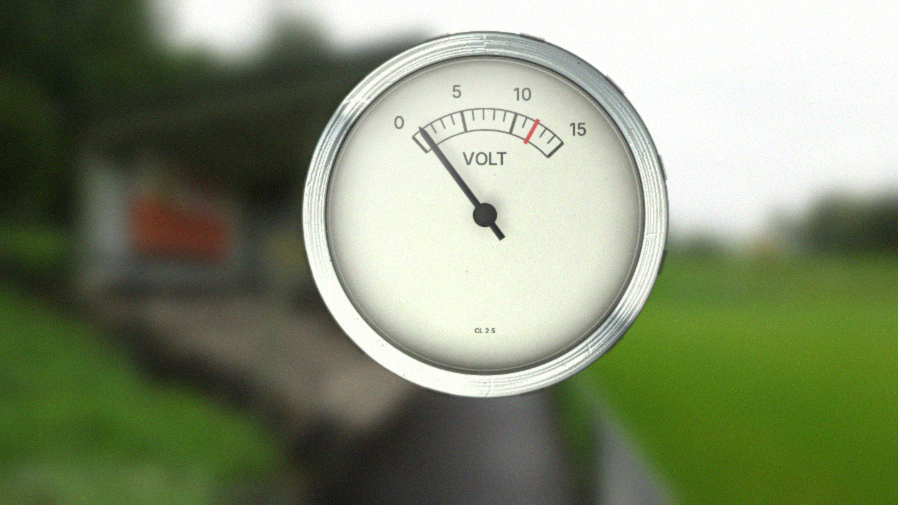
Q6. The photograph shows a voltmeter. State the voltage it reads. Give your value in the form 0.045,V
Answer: 1,V
